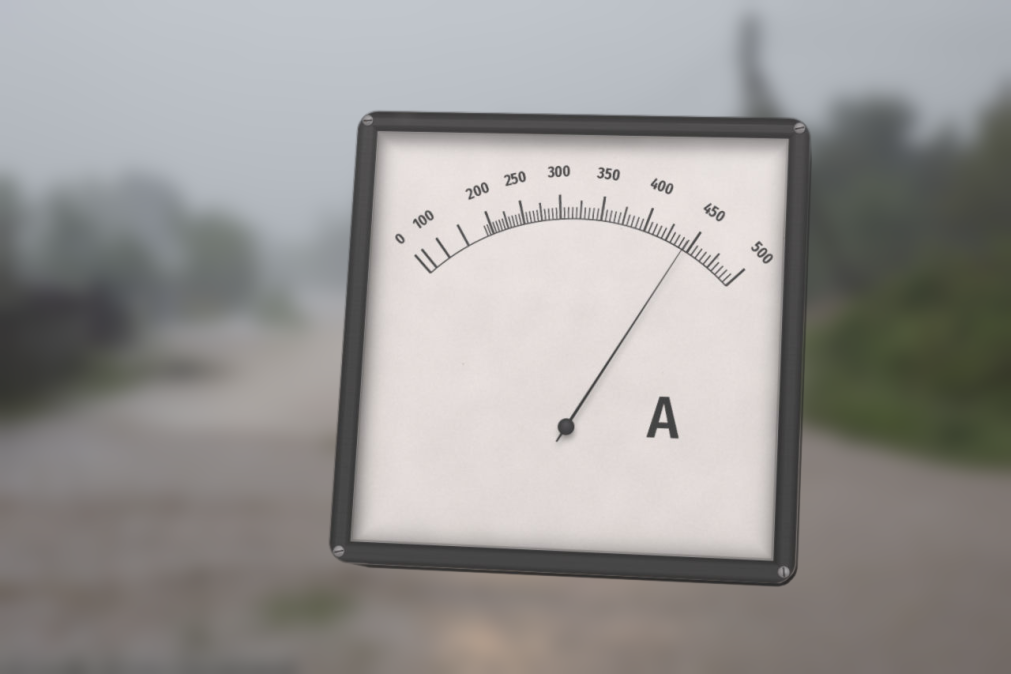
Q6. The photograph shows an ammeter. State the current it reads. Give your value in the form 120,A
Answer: 445,A
